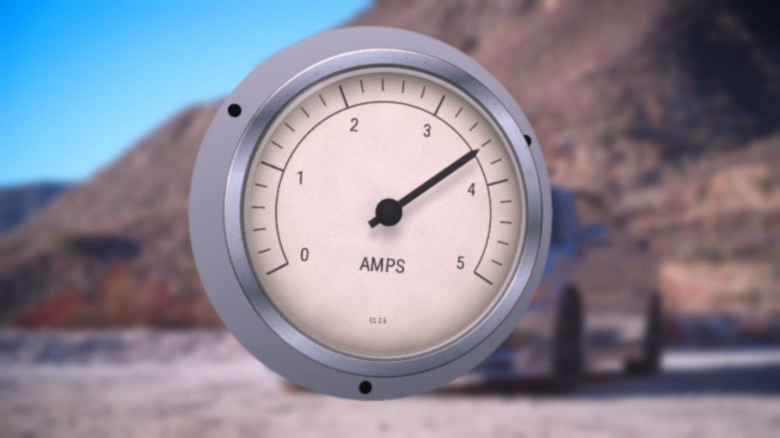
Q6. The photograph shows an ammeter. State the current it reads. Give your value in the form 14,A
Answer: 3.6,A
